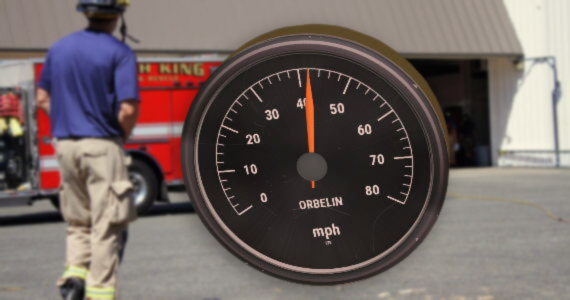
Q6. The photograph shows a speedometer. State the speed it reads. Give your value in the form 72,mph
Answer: 42,mph
